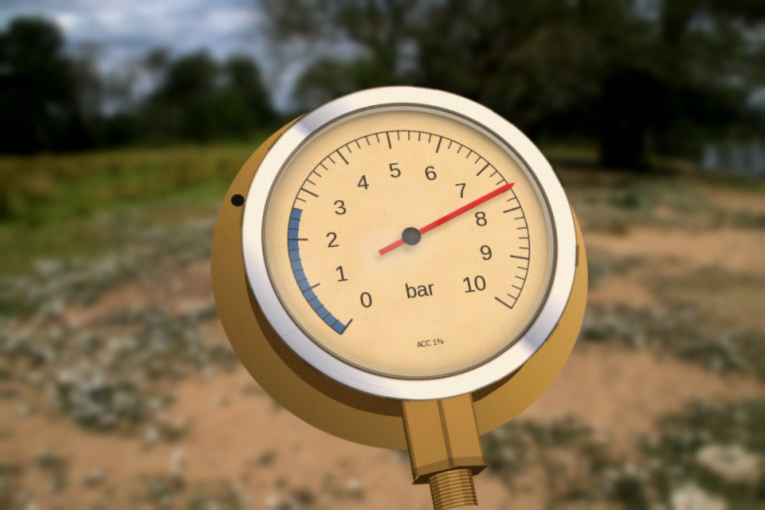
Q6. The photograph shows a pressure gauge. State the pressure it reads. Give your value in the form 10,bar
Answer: 7.6,bar
